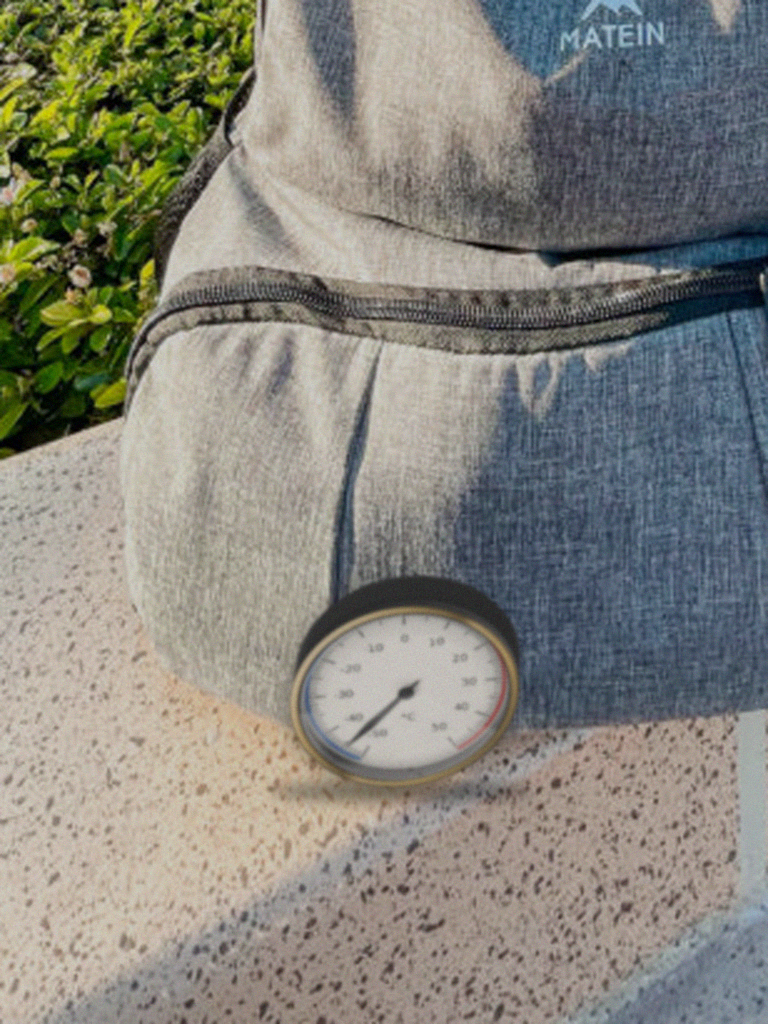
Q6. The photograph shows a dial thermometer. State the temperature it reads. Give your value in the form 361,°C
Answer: -45,°C
